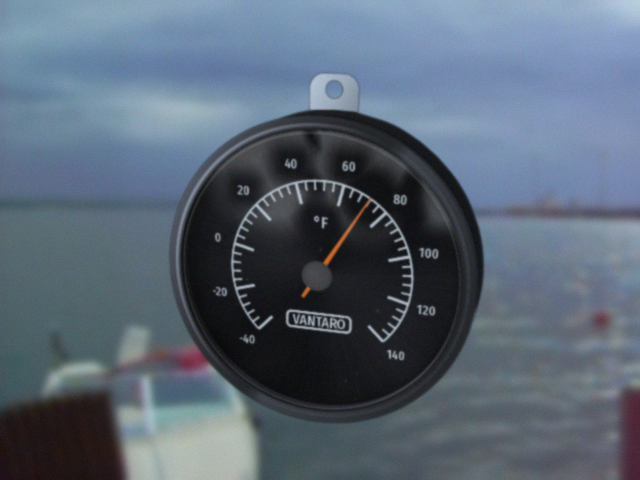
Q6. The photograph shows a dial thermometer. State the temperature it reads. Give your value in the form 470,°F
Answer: 72,°F
